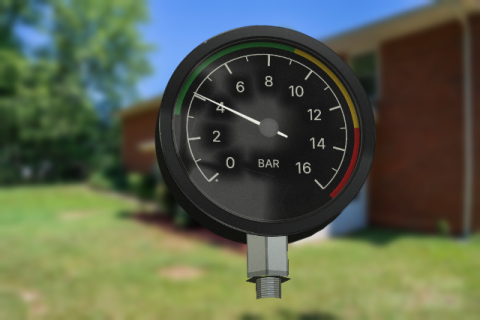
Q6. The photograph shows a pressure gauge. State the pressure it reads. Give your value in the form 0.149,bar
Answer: 4,bar
